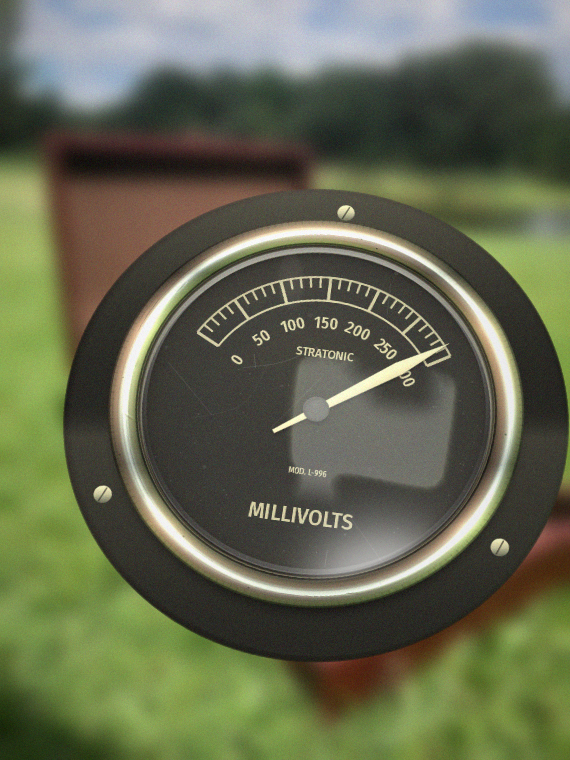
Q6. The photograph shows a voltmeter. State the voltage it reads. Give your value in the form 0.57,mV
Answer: 290,mV
